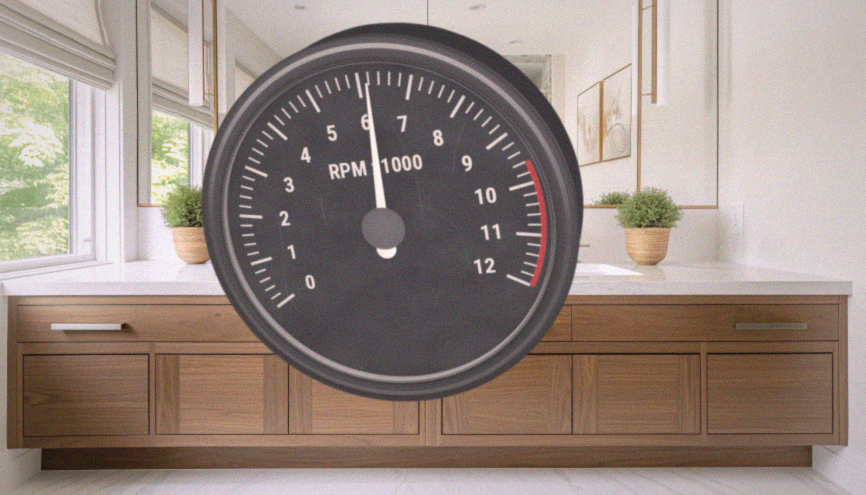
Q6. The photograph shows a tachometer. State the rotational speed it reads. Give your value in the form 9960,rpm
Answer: 6200,rpm
